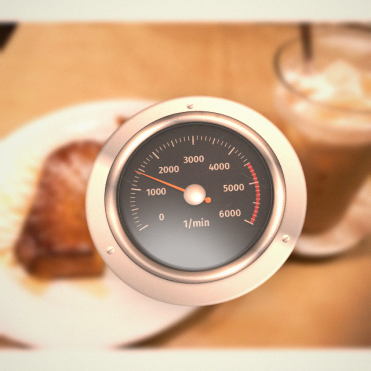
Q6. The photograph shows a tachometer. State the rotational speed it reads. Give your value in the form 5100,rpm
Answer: 1400,rpm
